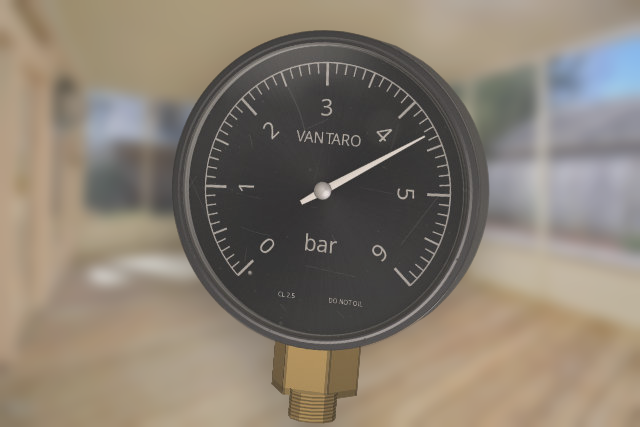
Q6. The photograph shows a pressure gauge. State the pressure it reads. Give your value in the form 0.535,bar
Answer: 4.35,bar
